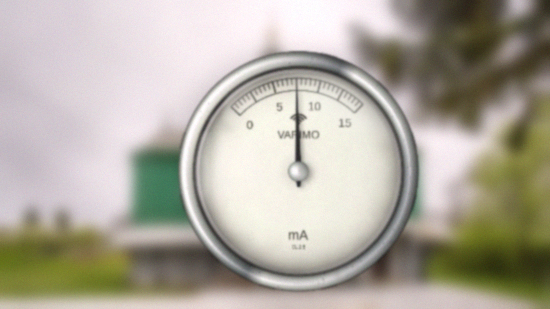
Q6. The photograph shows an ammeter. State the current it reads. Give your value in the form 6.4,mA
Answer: 7.5,mA
